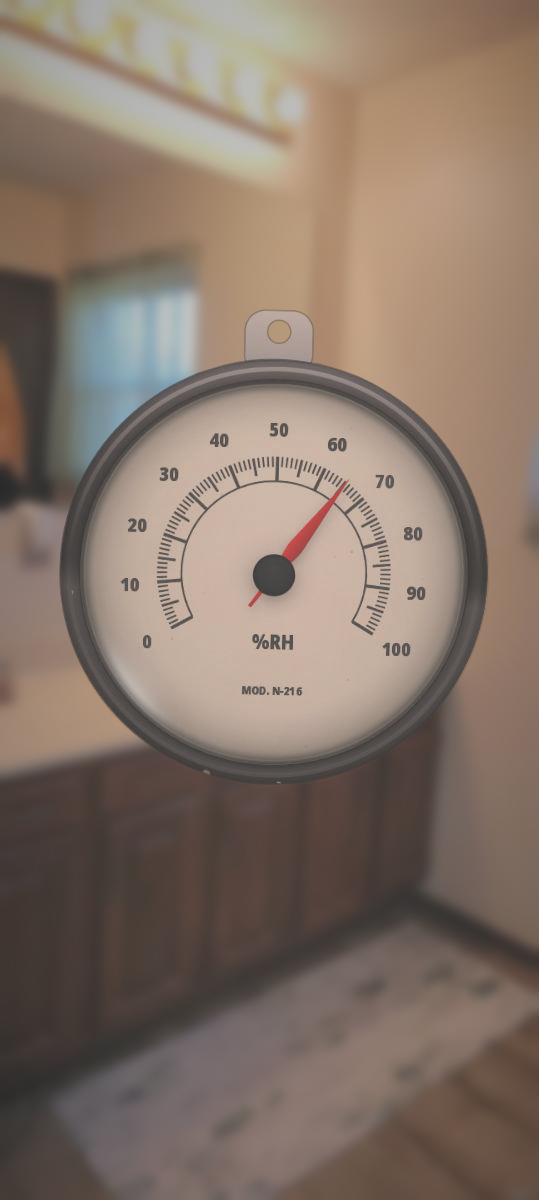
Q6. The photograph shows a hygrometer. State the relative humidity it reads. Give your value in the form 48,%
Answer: 65,%
